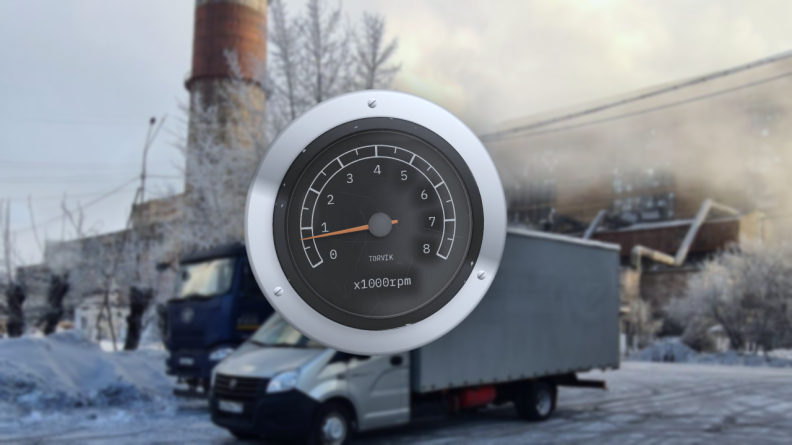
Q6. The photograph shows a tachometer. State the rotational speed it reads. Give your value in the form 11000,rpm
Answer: 750,rpm
